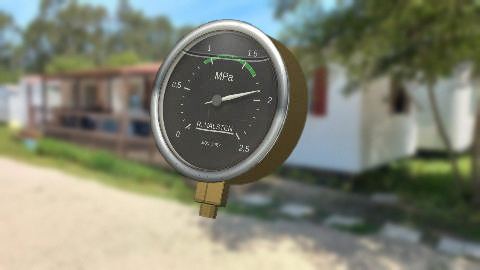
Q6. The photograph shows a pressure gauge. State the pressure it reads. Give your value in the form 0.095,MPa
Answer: 1.9,MPa
